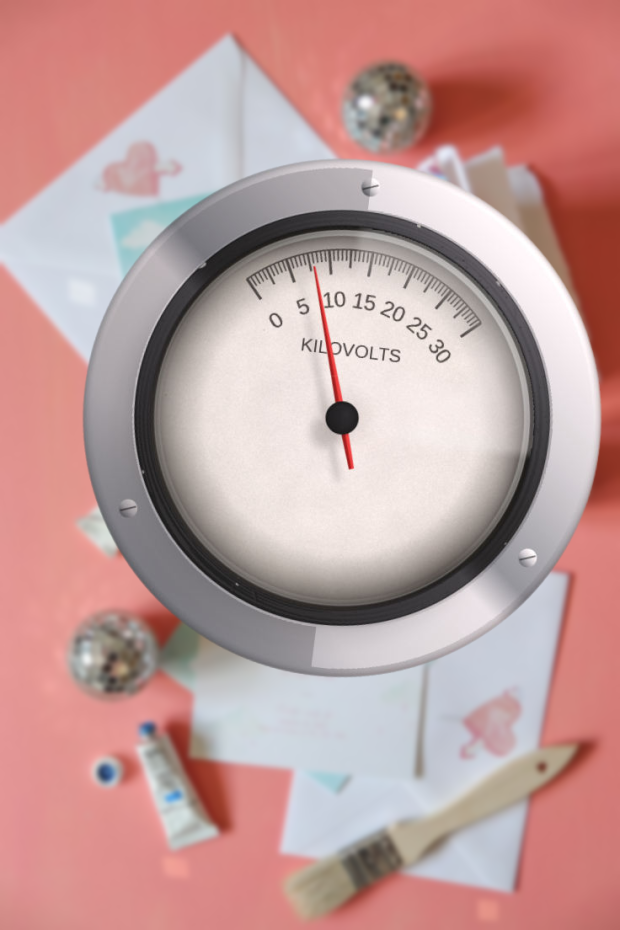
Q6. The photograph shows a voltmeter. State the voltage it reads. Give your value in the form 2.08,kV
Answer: 8,kV
